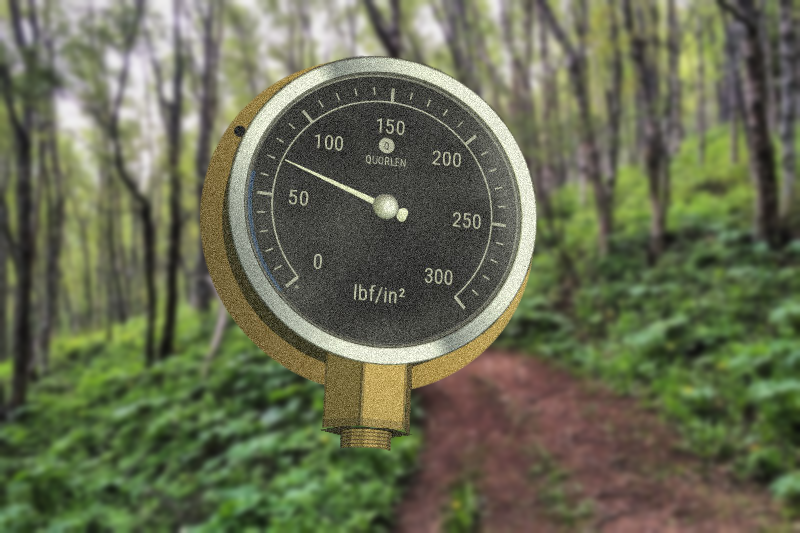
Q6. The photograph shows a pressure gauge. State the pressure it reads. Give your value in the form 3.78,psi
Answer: 70,psi
